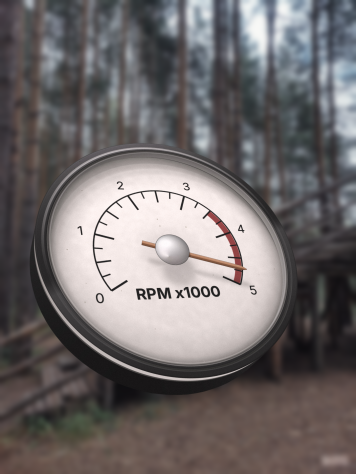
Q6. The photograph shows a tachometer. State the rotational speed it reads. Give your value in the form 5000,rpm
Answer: 4750,rpm
